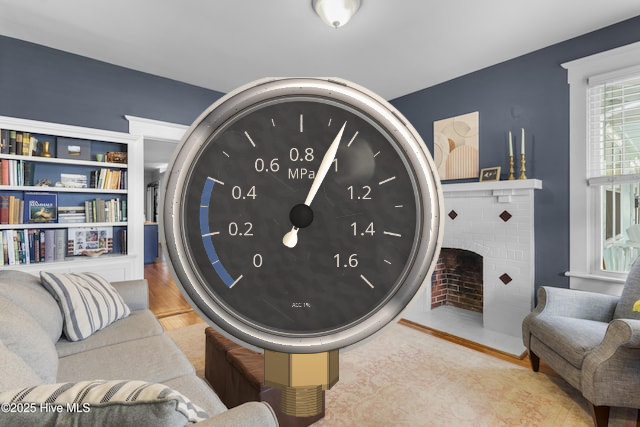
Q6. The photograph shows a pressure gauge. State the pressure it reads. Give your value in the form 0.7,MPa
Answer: 0.95,MPa
